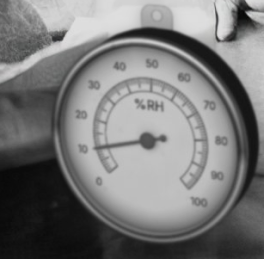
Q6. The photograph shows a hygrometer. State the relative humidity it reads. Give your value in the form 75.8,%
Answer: 10,%
